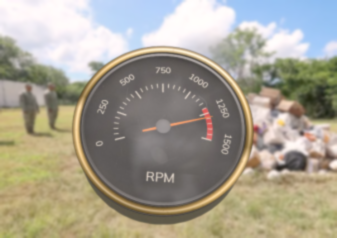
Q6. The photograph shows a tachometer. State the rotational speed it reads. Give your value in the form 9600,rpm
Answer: 1300,rpm
